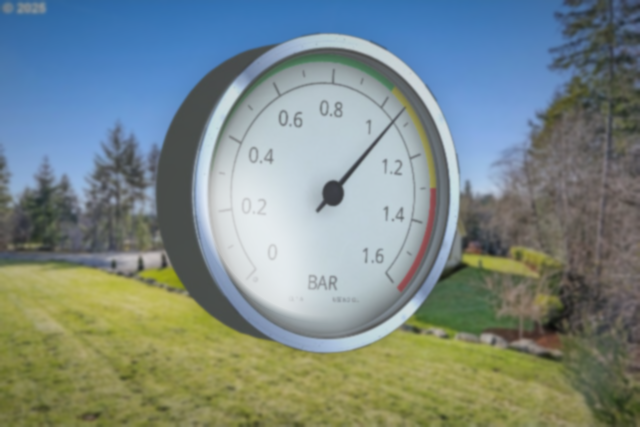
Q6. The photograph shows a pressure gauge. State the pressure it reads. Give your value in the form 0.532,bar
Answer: 1.05,bar
